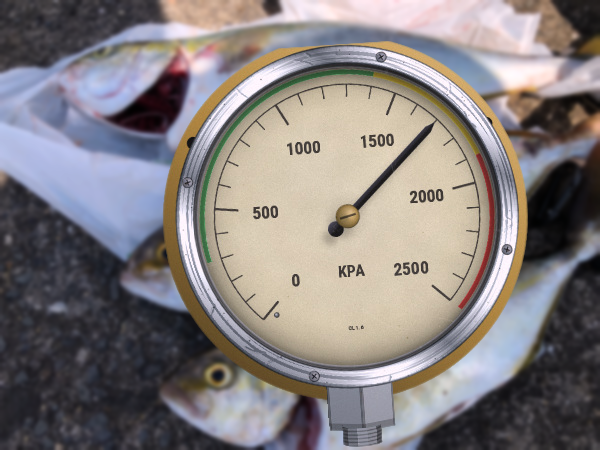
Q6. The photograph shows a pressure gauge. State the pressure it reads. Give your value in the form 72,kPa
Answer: 1700,kPa
